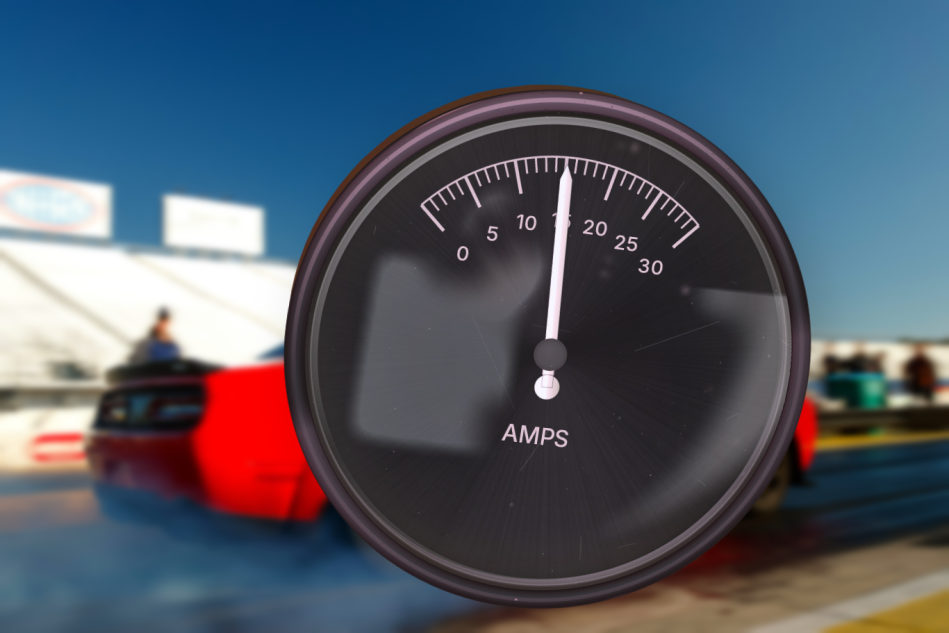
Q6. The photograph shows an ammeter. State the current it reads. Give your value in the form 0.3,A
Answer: 15,A
